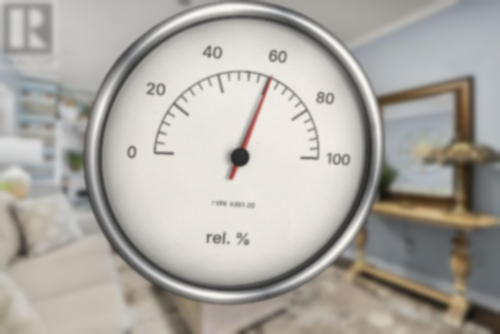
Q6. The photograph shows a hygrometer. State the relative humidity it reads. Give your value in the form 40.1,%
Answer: 60,%
